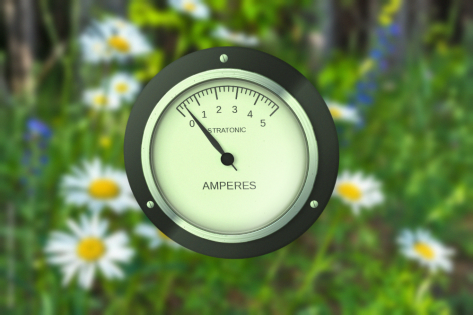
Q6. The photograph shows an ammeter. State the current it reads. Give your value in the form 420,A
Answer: 0.4,A
